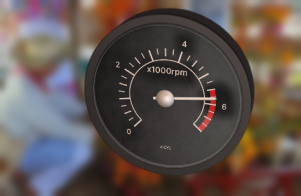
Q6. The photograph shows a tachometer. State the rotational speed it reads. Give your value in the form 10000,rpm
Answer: 5750,rpm
